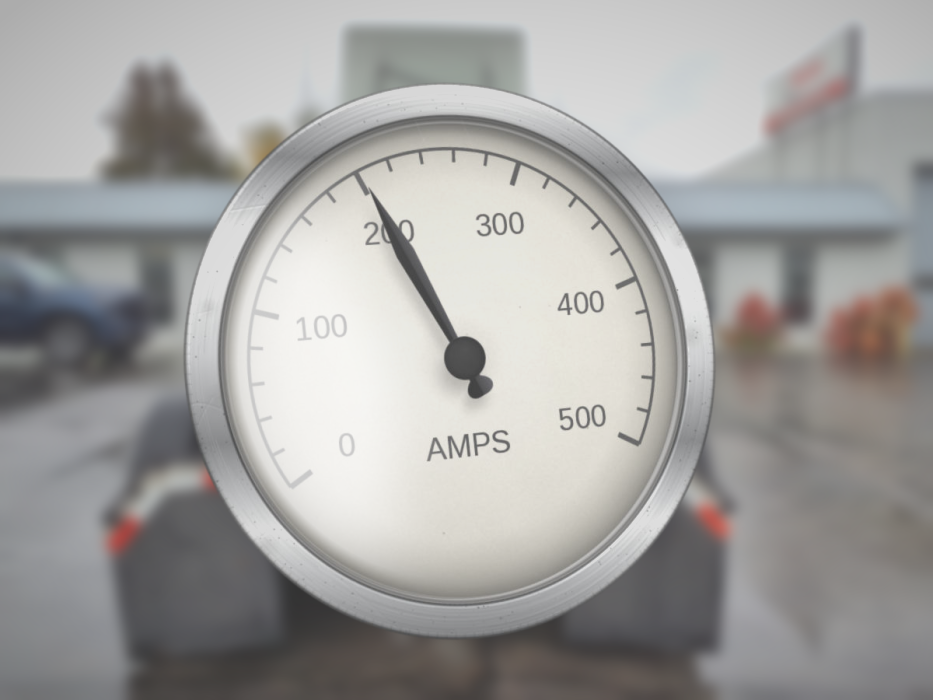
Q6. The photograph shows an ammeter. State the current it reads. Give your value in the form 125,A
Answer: 200,A
